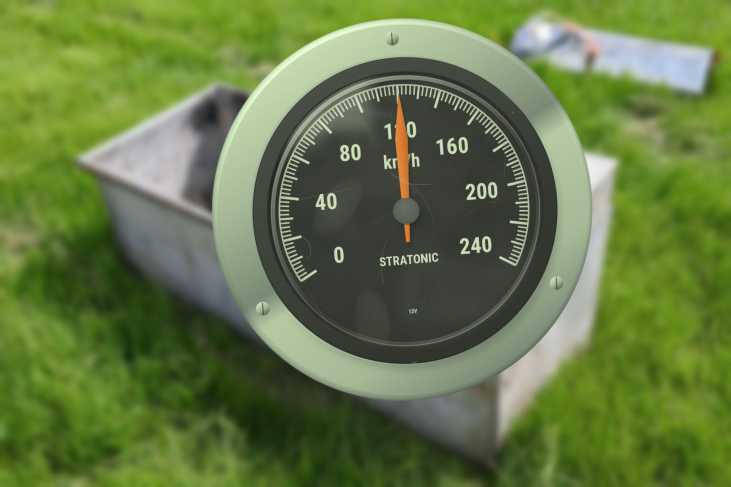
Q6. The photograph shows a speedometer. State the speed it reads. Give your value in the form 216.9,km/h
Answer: 120,km/h
